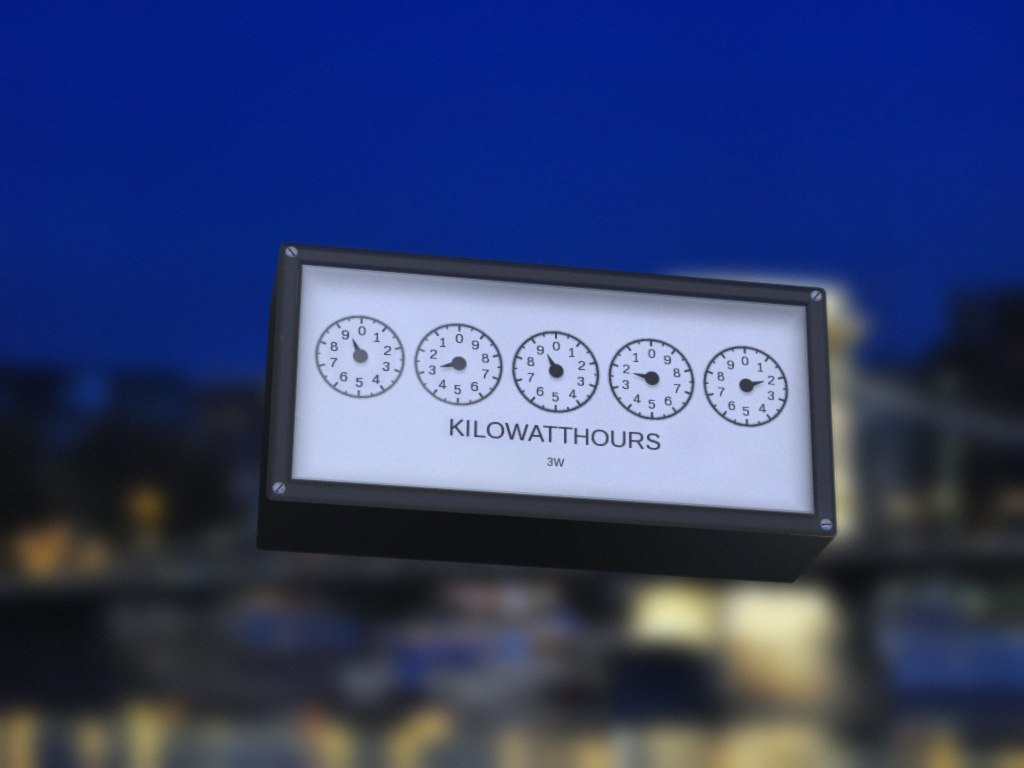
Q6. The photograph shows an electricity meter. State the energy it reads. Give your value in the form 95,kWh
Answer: 92922,kWh
